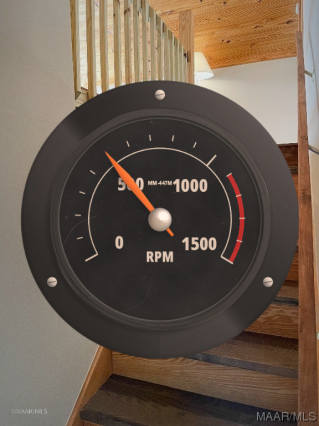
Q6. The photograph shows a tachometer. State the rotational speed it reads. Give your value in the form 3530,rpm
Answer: 500,rpm
